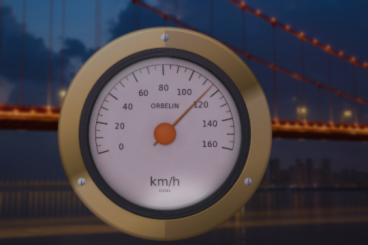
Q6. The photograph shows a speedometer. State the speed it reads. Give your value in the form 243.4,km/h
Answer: 115,km/h
